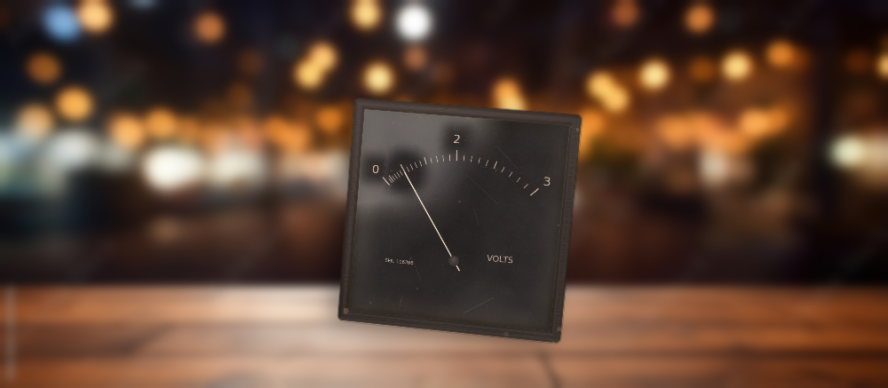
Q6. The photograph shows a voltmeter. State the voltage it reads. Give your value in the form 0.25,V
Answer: 1,V
